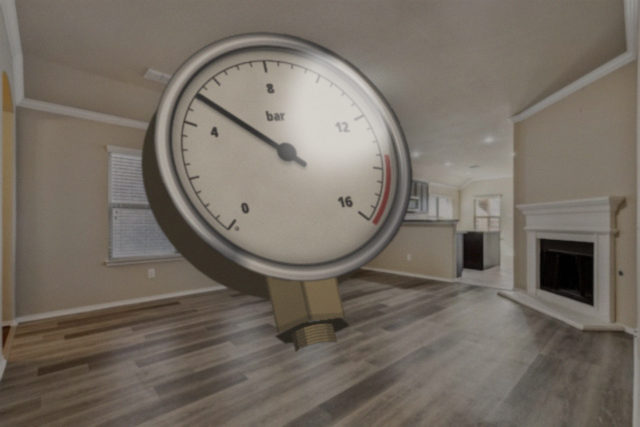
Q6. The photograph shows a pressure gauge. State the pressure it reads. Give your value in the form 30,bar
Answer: 5,bar
